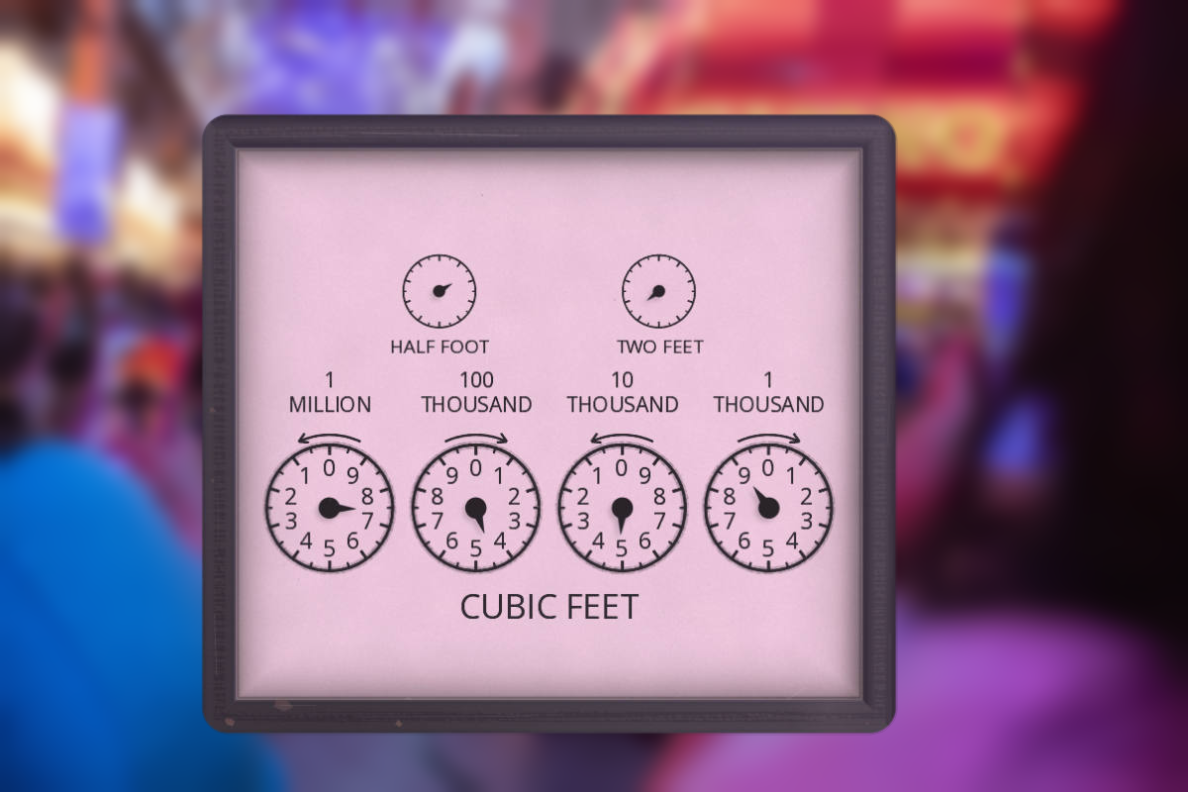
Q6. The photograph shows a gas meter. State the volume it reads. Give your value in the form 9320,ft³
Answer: 744900,ft³
